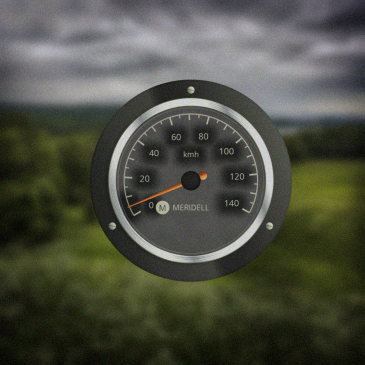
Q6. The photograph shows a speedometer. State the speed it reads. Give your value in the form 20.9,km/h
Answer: 5,km/h
